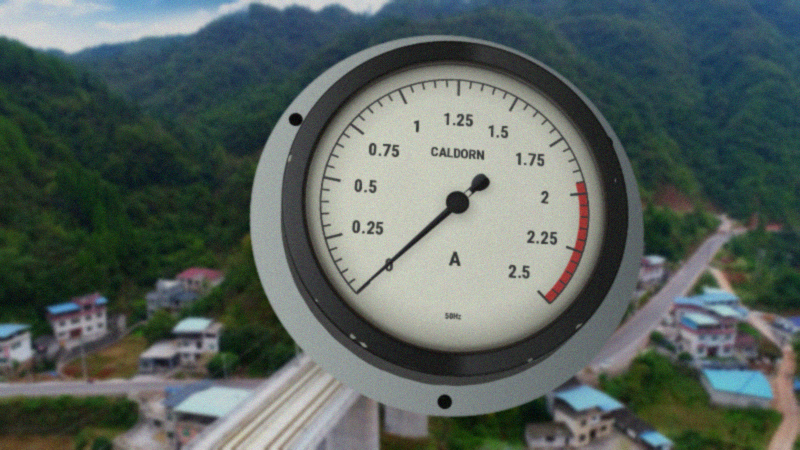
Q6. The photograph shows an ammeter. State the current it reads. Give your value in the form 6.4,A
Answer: 0,A
